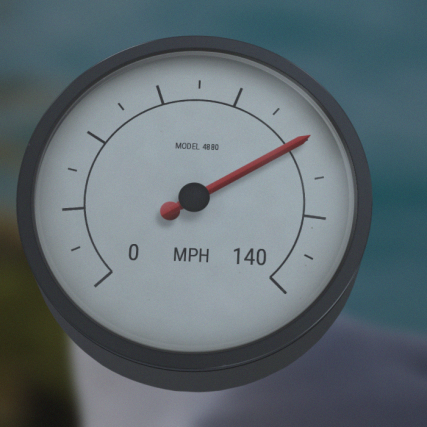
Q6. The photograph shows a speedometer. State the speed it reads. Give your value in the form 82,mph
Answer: 100,mph
